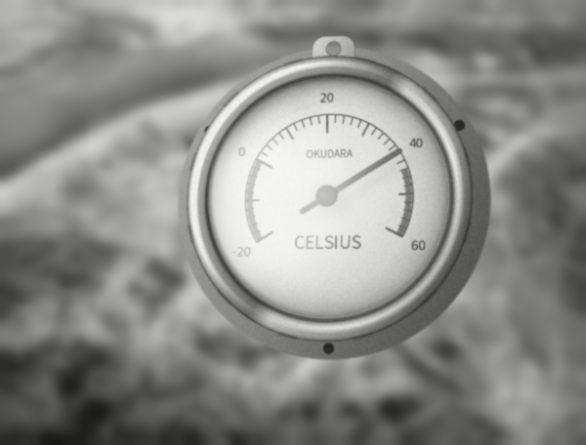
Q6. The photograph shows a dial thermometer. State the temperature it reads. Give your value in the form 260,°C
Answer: 40,°C
